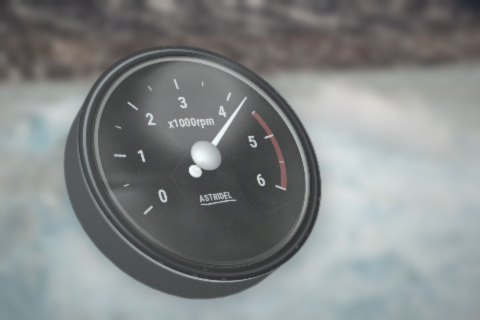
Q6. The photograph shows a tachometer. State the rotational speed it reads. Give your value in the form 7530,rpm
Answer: 4250,rpm
